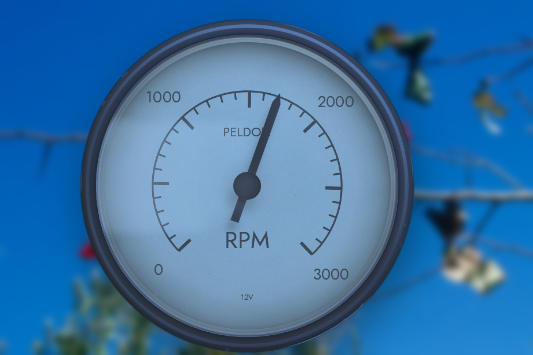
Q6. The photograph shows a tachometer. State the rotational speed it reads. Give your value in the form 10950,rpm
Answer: 1700,rpm
